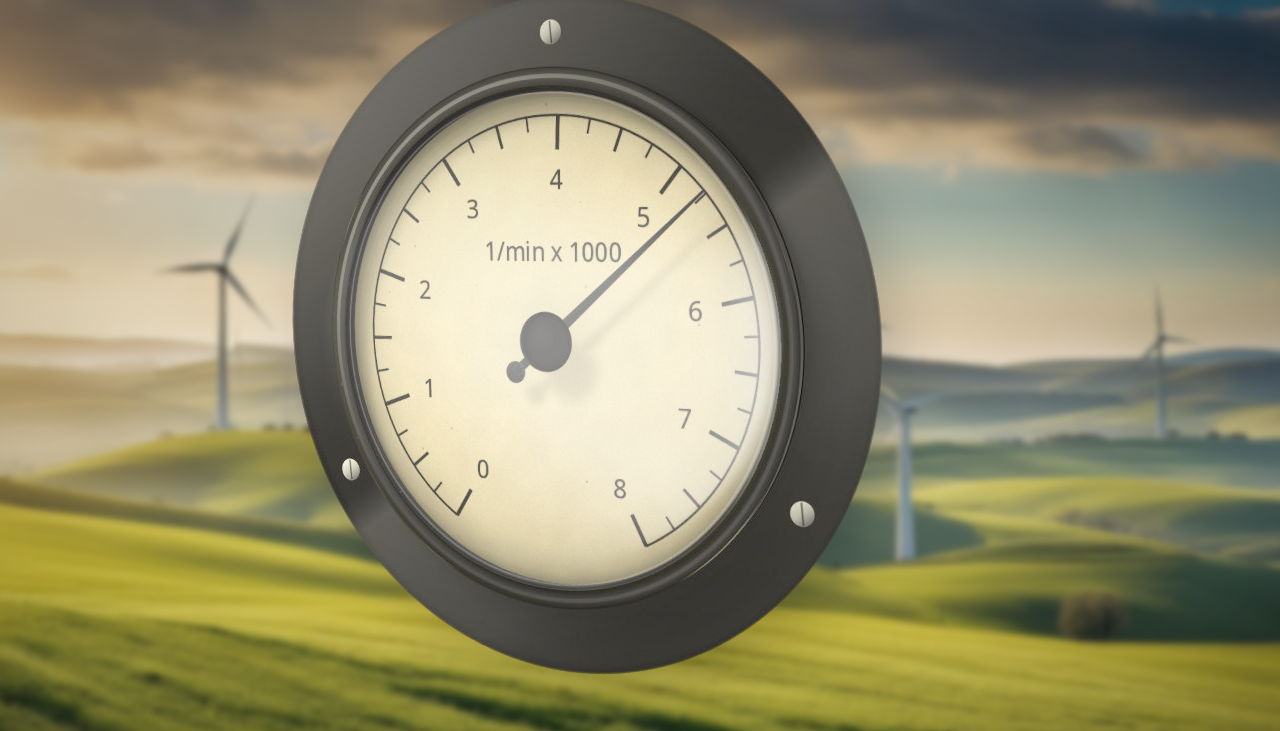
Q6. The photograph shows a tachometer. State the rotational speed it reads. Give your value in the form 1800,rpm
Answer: 5250,rpm
